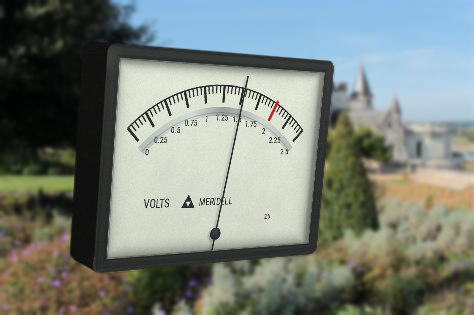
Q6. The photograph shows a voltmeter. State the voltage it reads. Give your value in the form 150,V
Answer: 1.5,V
